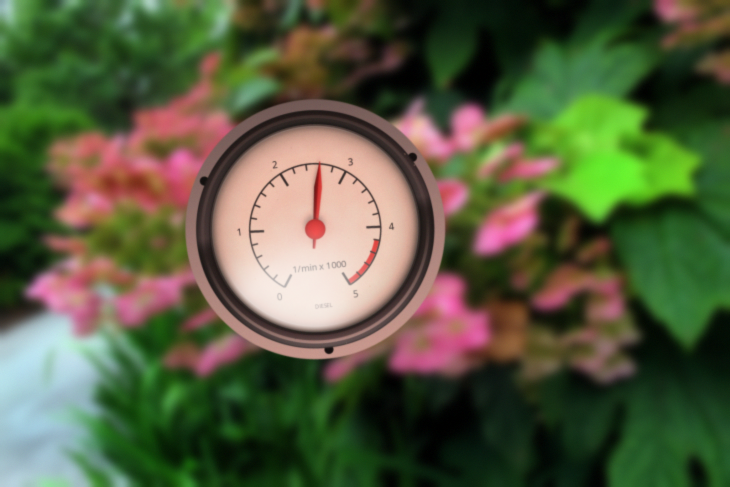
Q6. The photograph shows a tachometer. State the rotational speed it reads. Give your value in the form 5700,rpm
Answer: 2600,rpm
